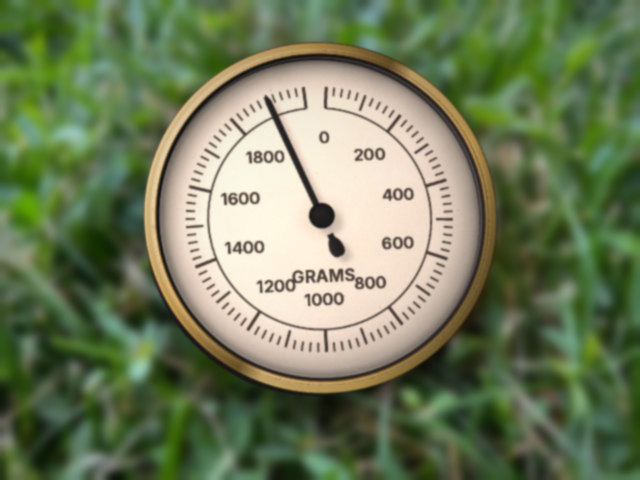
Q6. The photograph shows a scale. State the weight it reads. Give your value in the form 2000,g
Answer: 1900,g
